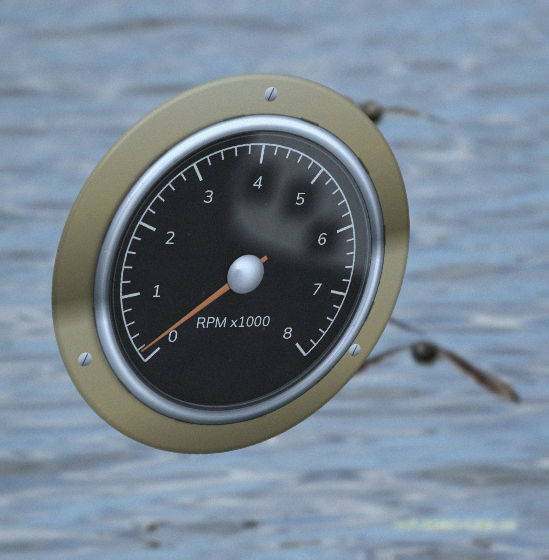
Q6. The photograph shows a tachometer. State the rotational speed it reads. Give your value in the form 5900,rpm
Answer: 200,rpm
